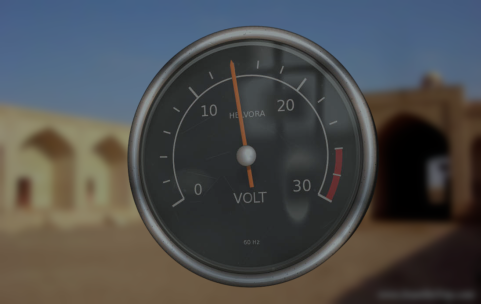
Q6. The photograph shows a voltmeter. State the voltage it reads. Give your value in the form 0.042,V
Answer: 14,V
